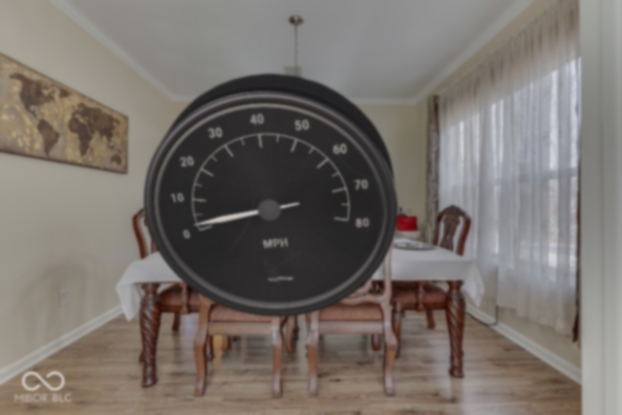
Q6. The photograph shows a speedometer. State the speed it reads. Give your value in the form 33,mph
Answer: 2.5,mph
